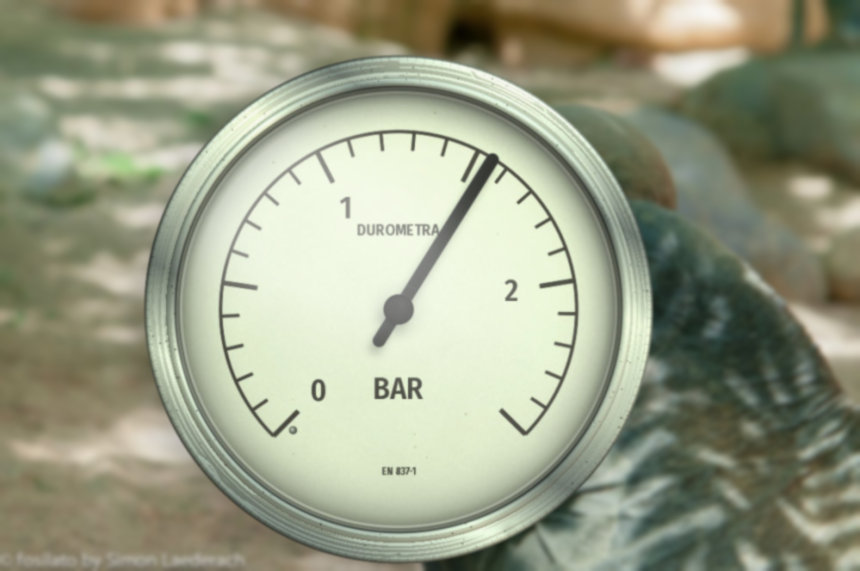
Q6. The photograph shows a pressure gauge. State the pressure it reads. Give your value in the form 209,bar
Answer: 1.55,bar
